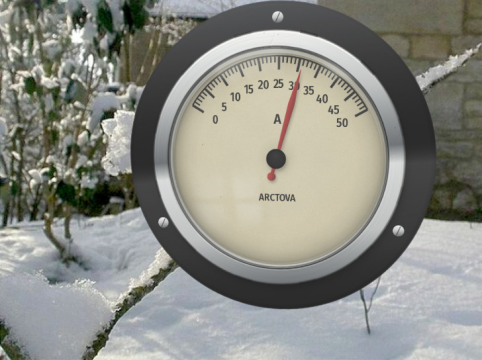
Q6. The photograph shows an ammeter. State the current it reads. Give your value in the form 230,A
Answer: 31,A
